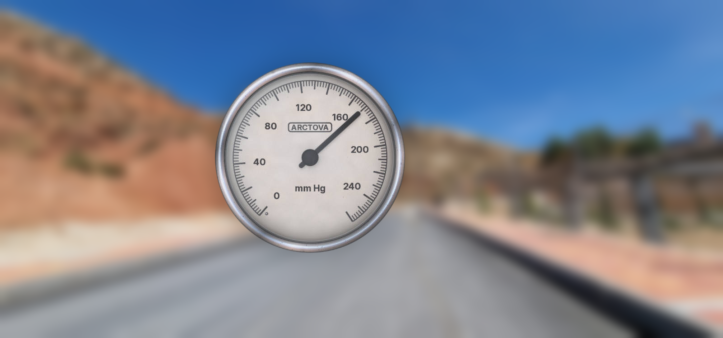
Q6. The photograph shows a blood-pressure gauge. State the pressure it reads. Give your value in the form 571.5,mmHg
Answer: 170,mmHg
